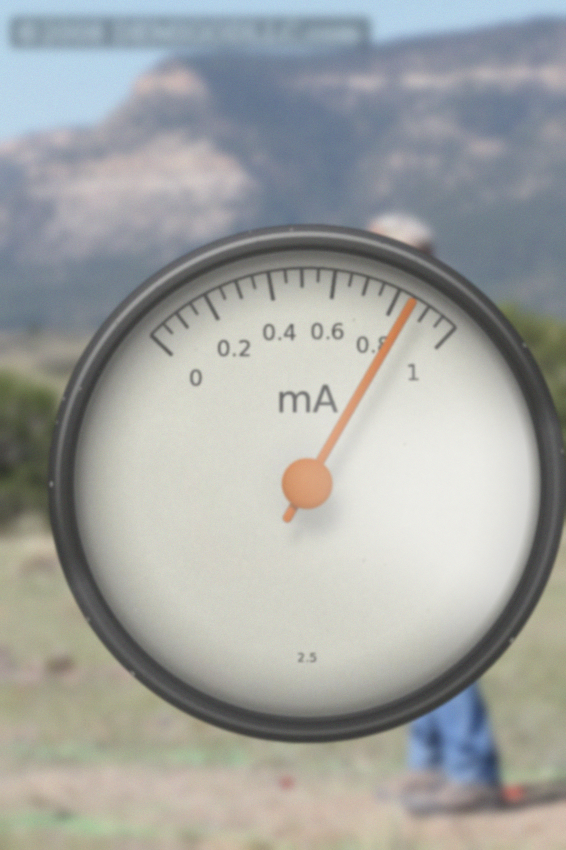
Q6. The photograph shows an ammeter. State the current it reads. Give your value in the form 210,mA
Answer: 0.85,mA
